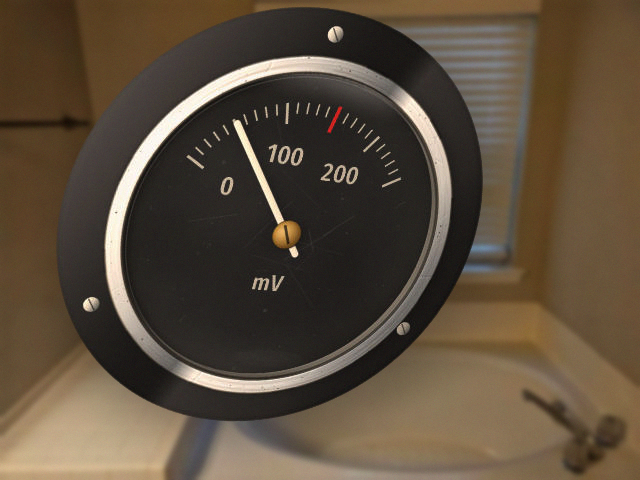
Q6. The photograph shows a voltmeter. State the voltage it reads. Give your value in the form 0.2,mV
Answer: 50,mV
